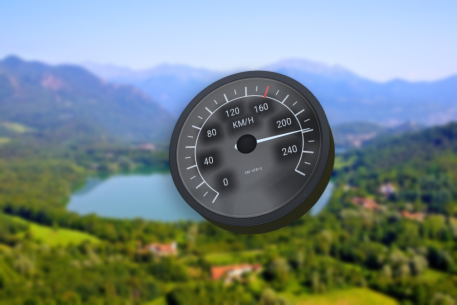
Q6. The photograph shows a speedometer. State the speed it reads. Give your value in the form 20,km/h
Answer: 220,km/h
